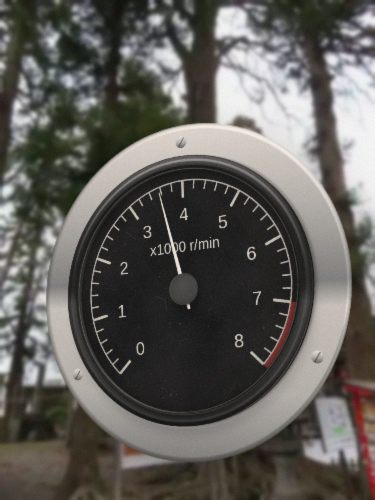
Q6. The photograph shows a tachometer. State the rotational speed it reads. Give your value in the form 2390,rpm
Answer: 3600,rpm
